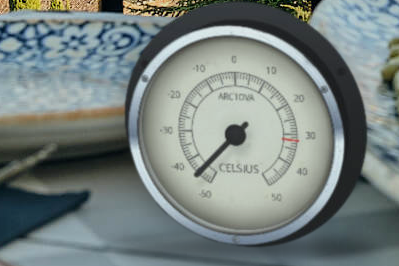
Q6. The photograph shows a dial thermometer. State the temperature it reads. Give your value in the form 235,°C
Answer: -45,°C
